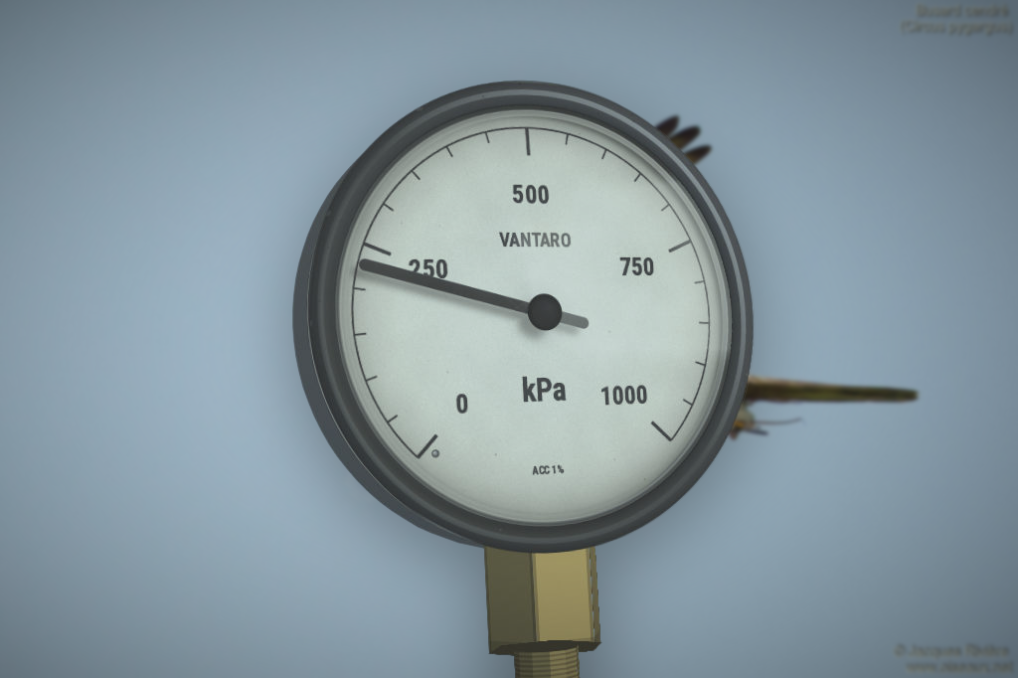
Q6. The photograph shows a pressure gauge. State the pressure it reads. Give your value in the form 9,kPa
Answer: 225,kPa
